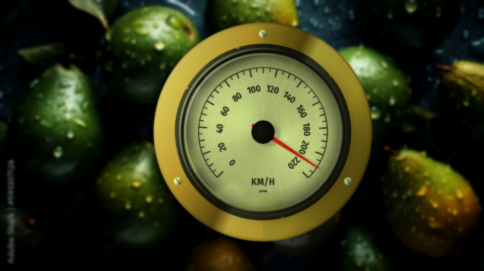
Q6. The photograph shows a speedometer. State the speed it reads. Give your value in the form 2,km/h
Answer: 210,km/h
